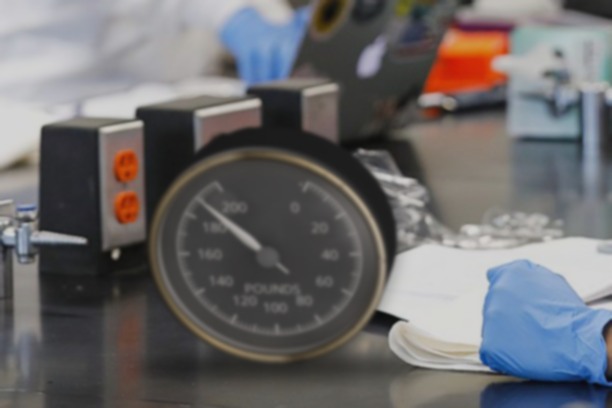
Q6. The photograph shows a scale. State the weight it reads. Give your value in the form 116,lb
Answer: 190,lb
